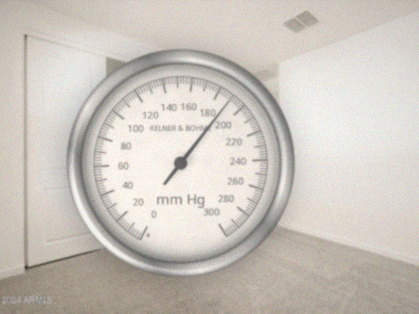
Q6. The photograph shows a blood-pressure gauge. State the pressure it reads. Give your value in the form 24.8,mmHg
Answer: 190,mmHg
